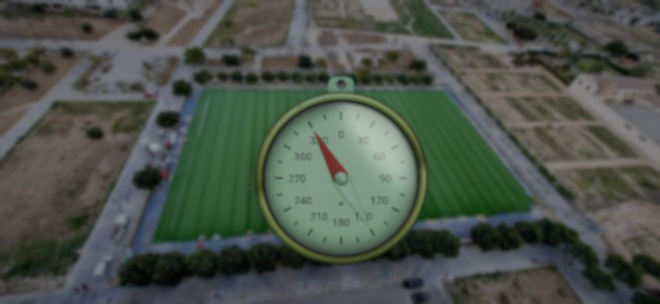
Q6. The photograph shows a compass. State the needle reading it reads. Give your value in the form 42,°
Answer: 330,°
